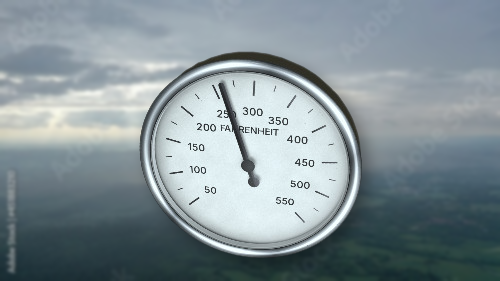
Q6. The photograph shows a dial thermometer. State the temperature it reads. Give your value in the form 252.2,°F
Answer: 262.5,°F
